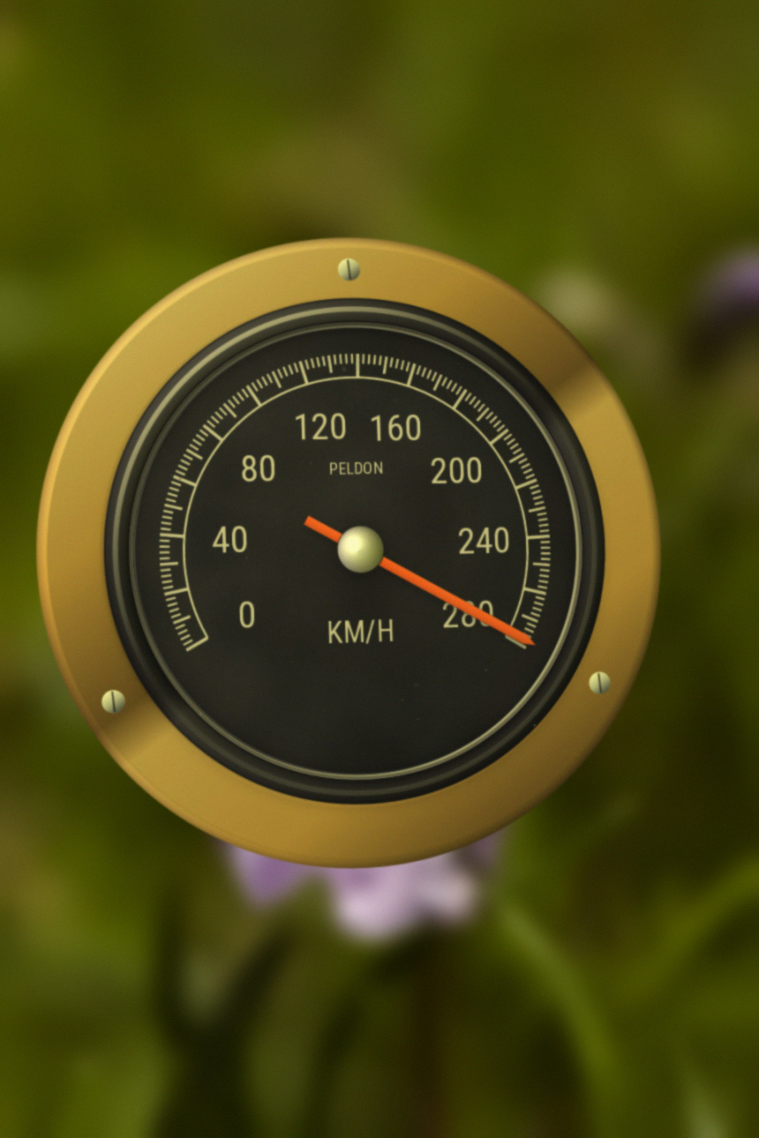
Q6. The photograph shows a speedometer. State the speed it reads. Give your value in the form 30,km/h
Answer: 278,km/h
